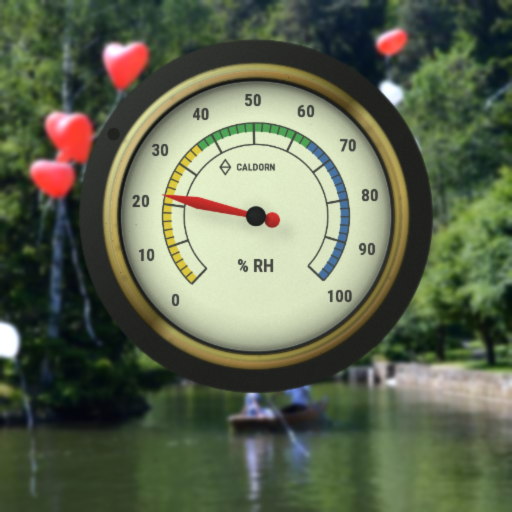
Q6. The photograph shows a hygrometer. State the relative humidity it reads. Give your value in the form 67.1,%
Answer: 22,%
